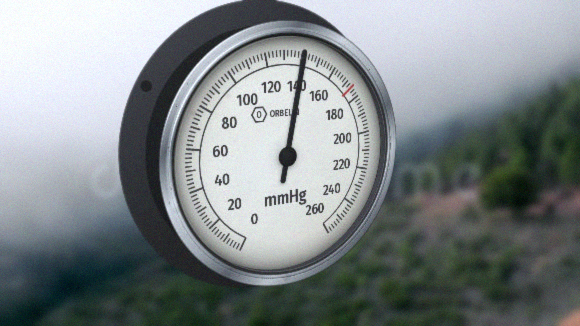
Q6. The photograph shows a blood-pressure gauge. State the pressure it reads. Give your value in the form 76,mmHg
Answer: 140,mmHg
